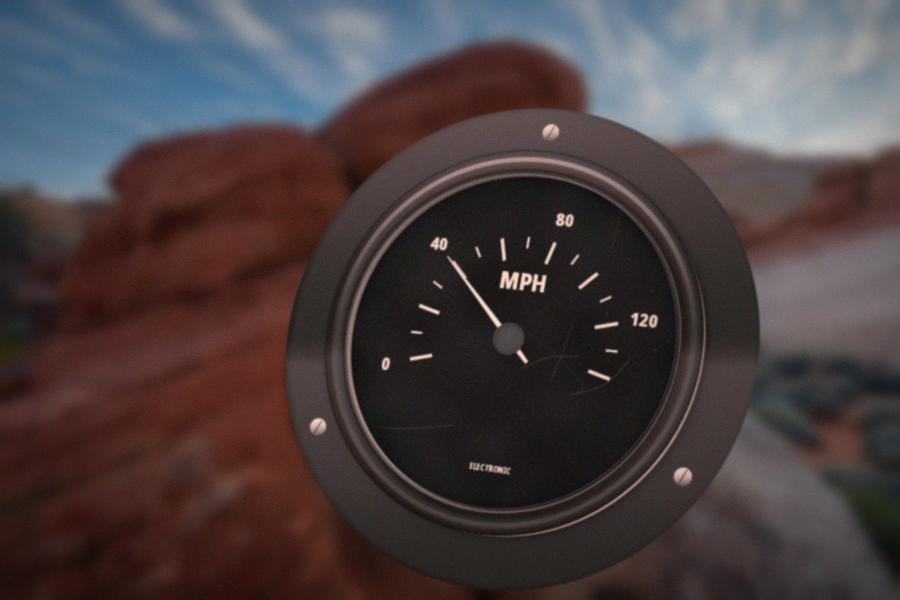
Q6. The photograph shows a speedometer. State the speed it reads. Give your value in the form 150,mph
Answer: 40,mph
